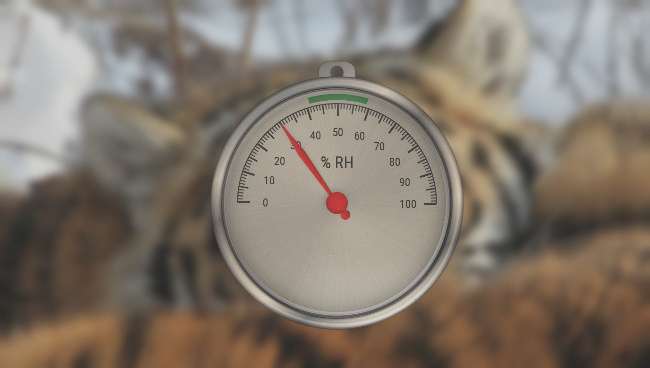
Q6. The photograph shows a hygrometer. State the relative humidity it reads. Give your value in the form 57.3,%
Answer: 30,%
